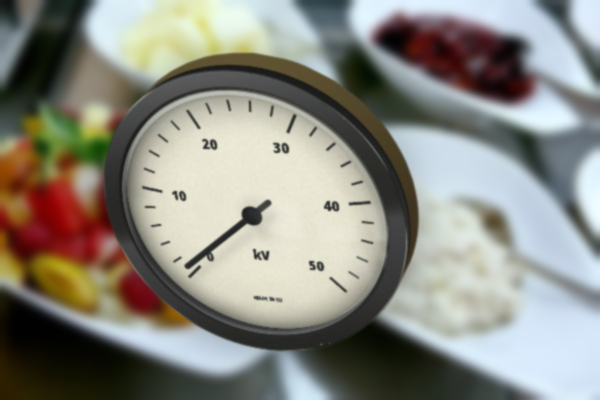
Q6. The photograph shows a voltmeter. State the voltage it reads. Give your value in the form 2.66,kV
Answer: 1,kV
